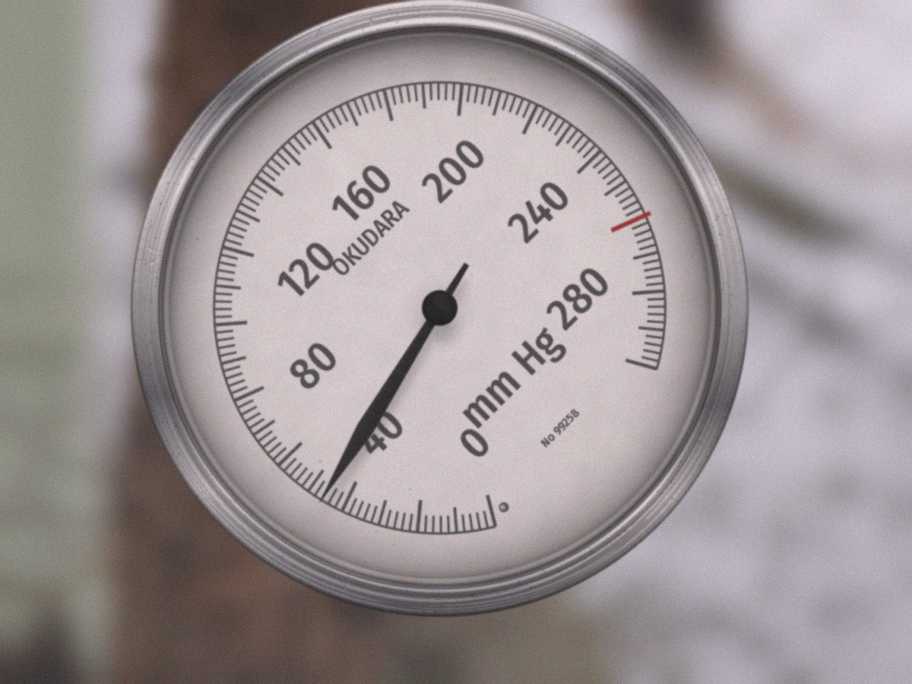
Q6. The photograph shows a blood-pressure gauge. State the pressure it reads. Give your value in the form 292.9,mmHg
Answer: 46,mmHg
